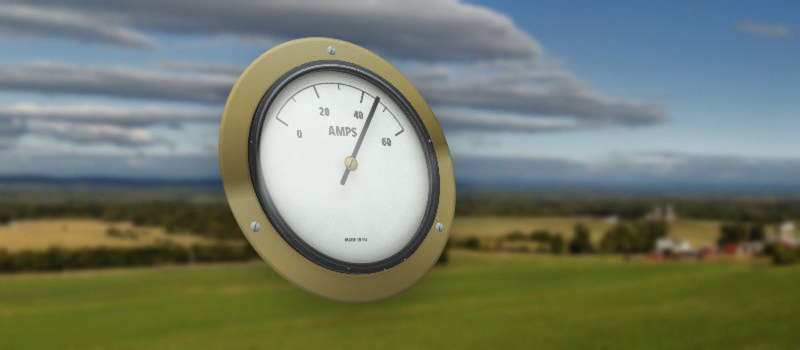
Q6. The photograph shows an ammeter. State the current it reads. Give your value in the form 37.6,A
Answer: 45,A
